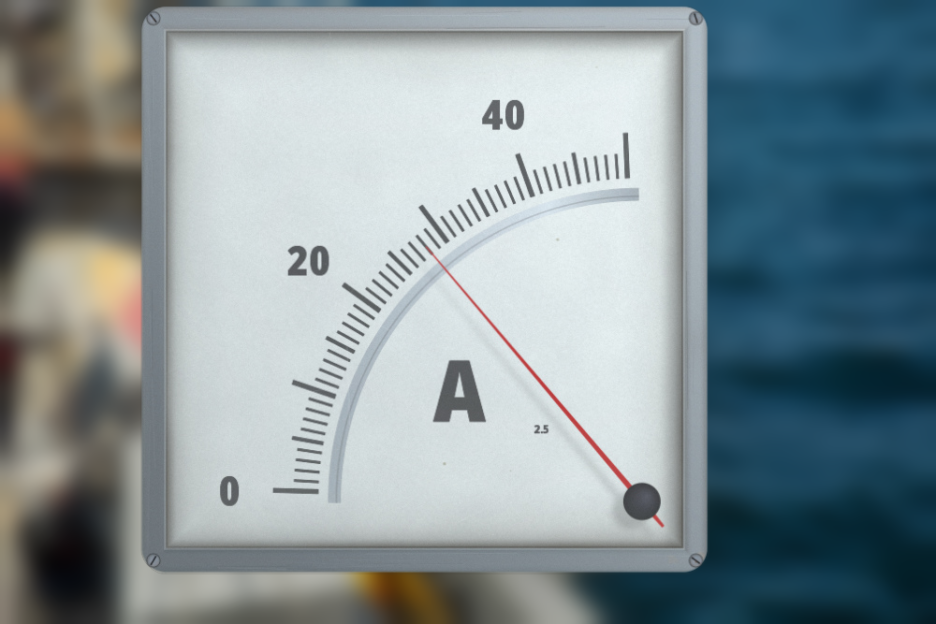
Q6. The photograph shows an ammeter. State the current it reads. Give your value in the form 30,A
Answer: 28,A
